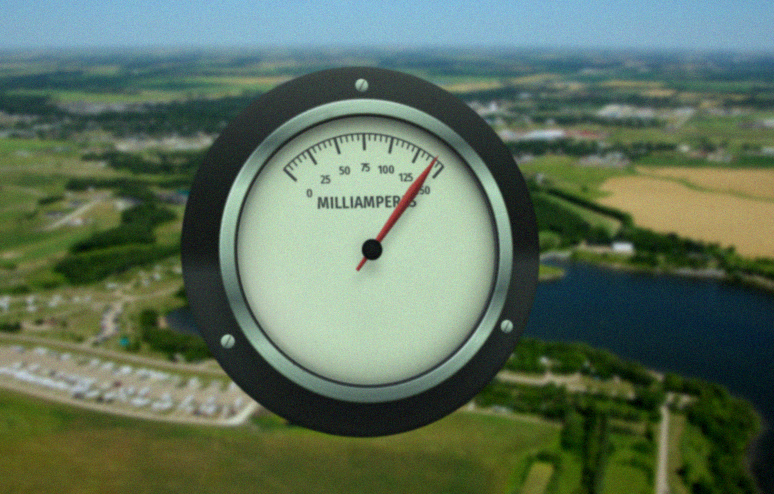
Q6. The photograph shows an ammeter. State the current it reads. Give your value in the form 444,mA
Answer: 140,mA
